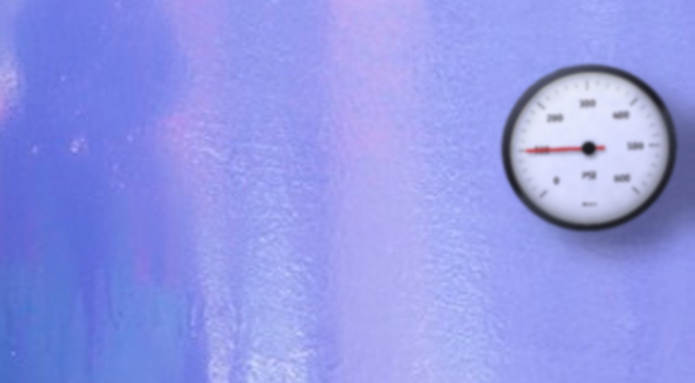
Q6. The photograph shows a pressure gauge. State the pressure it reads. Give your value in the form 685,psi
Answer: 100,psi
